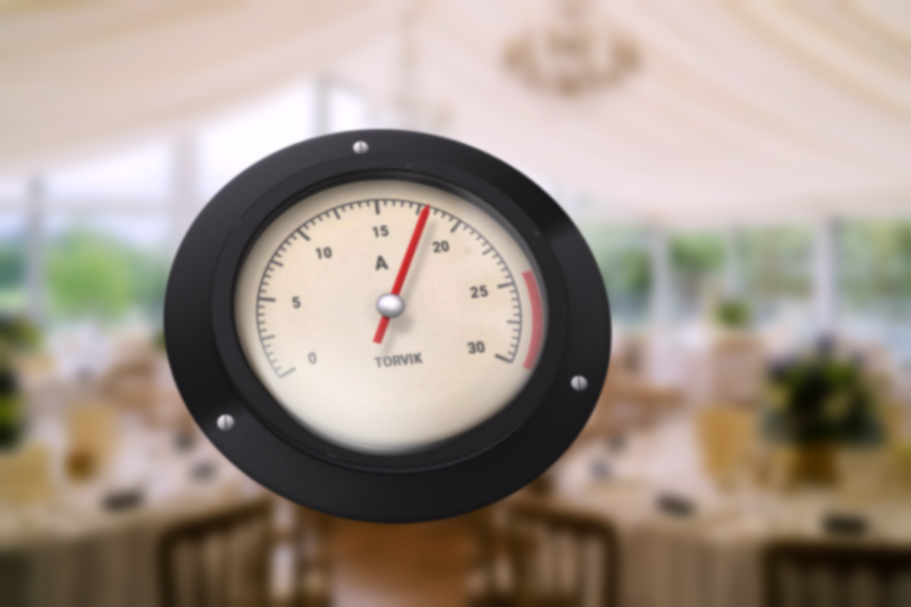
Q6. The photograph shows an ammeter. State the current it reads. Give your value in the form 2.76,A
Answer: 18,A
